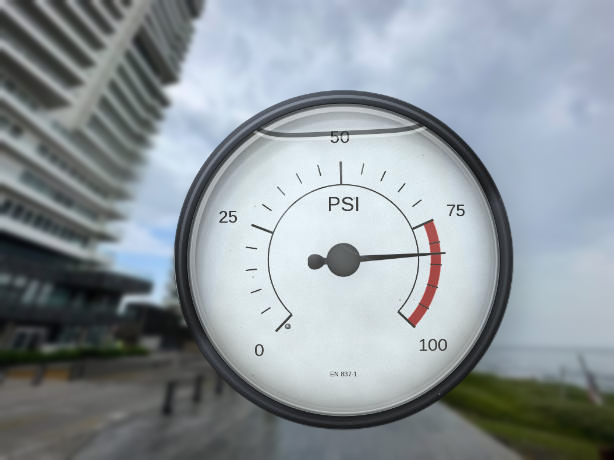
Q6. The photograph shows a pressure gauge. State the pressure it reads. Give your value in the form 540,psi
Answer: 82.5,psi
